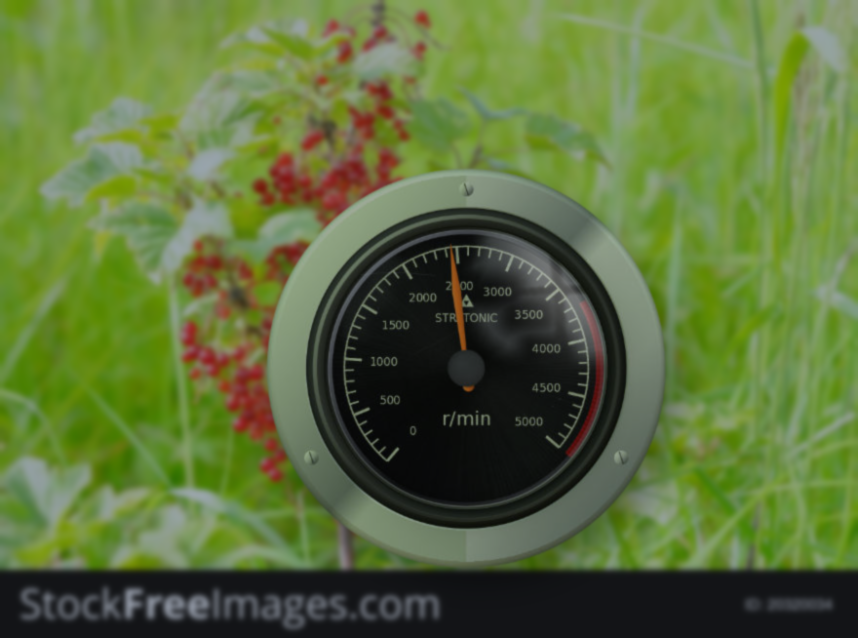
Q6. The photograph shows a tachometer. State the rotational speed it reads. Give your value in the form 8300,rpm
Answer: 2450,rpm
